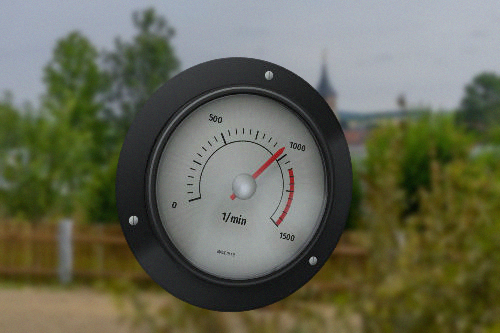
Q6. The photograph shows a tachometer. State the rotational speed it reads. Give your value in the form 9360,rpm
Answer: 950,rpm
